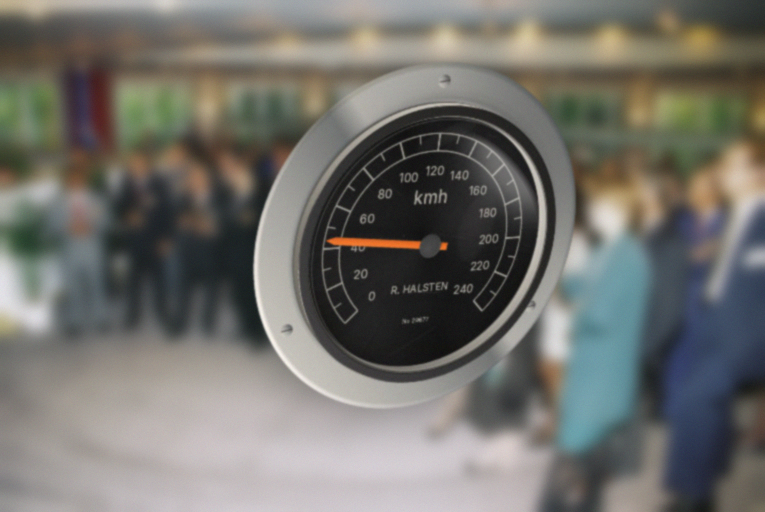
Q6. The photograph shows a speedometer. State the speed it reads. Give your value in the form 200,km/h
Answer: 45,km/h
